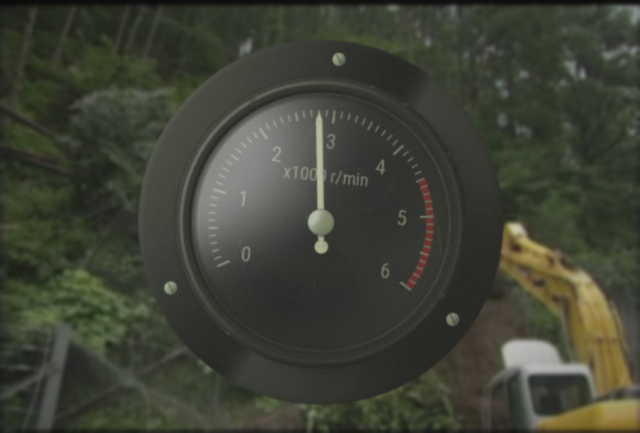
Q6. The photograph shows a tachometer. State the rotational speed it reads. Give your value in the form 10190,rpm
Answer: 2800,rpm
